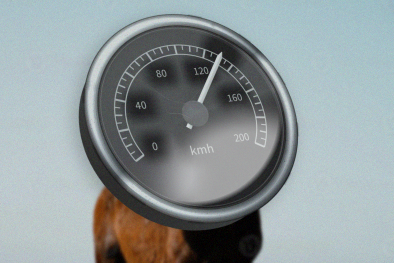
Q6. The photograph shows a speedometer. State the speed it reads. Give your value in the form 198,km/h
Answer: 130,km/h
